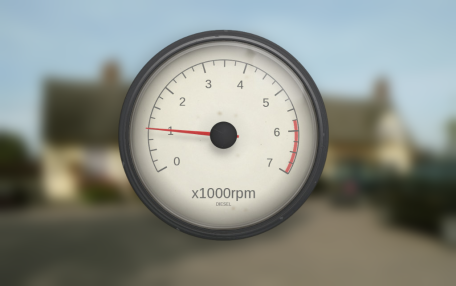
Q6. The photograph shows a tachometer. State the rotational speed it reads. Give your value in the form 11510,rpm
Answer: 1000,rpm
